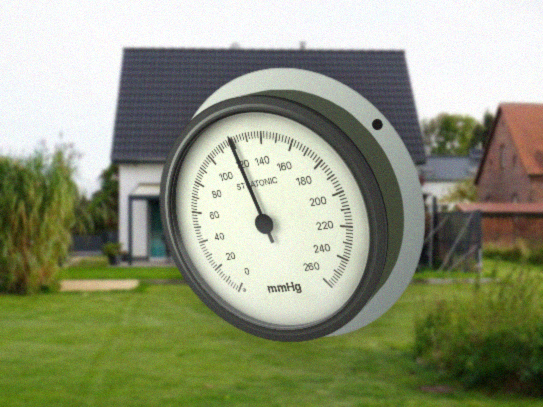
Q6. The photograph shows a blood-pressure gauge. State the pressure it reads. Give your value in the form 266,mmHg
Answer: 120,mmHg
